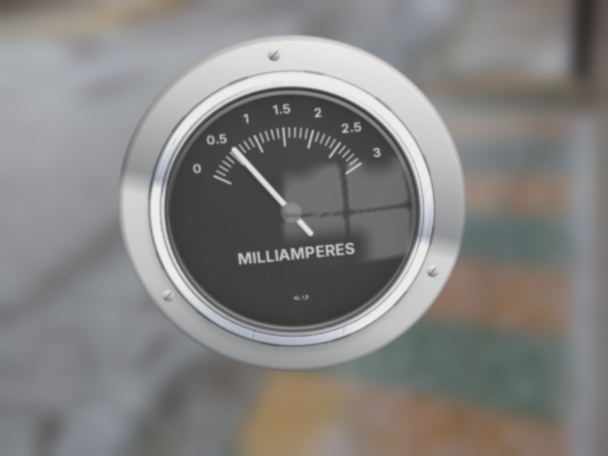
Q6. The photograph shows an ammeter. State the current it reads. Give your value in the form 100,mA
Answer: 0.6,mA
